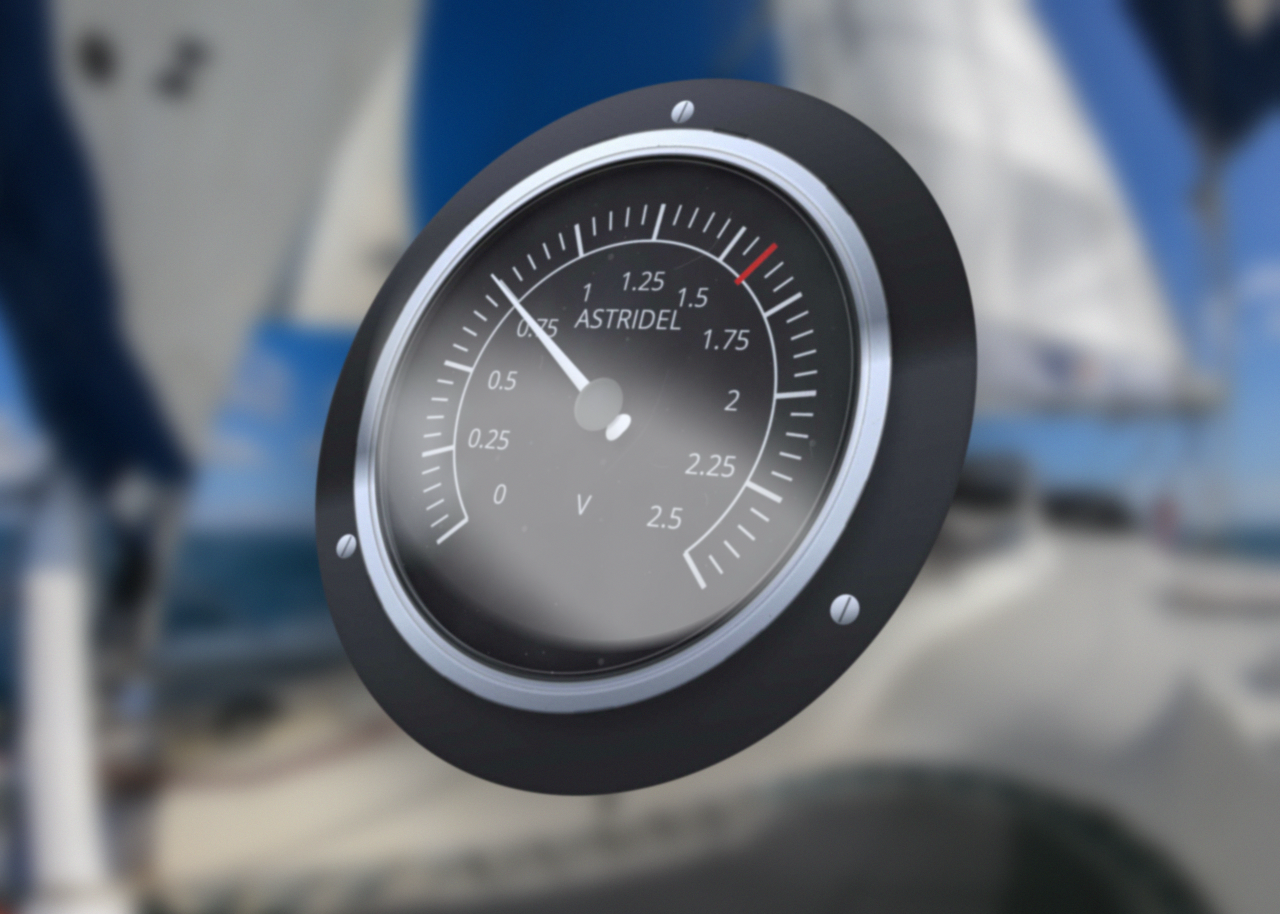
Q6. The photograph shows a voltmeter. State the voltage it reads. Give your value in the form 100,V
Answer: 0.75,V
